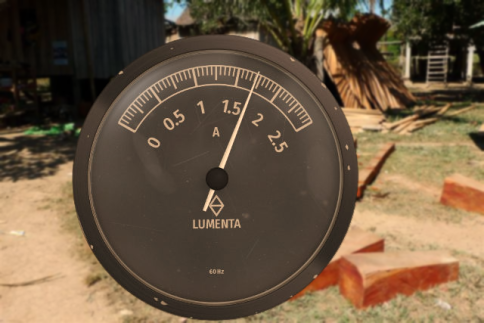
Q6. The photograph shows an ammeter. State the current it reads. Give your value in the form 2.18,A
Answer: 1.7,A
